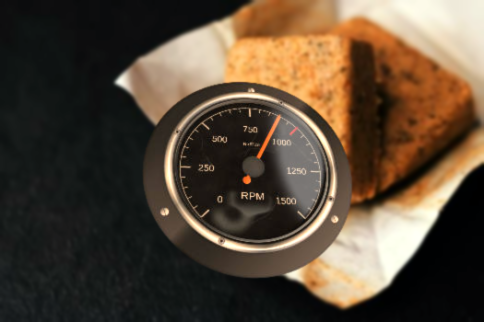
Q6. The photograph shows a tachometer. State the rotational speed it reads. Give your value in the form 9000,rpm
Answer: 900,rpm
